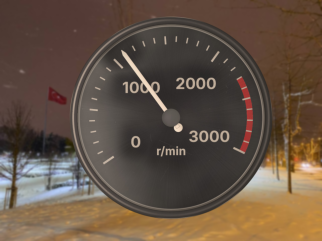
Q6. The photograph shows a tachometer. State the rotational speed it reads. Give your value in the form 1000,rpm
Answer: 1100,rpm
